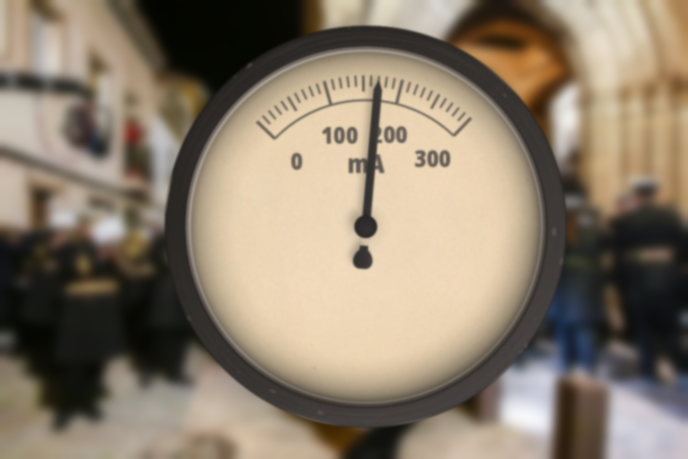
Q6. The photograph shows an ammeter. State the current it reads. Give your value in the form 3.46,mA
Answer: 170,mA
